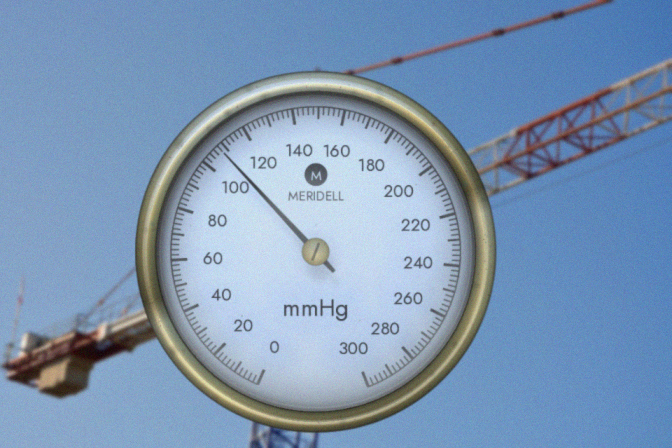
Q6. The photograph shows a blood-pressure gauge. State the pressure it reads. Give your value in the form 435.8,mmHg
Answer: 108,mmHg
